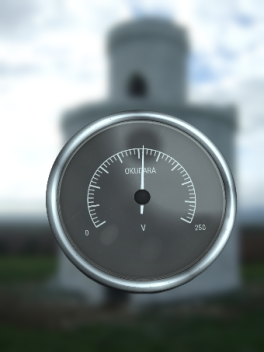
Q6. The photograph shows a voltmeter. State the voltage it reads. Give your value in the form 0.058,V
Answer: 130,V
